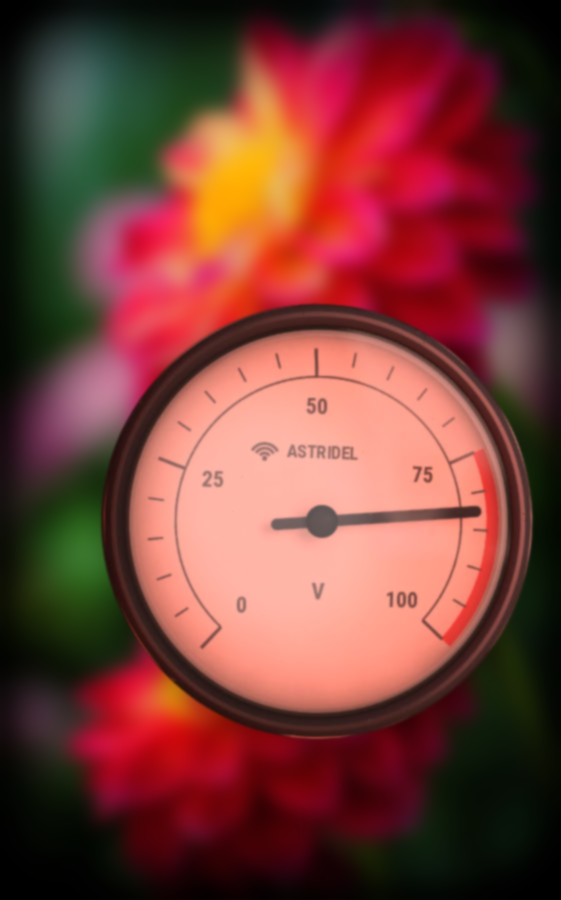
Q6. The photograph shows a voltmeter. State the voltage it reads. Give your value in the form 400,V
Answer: 82.5,V
